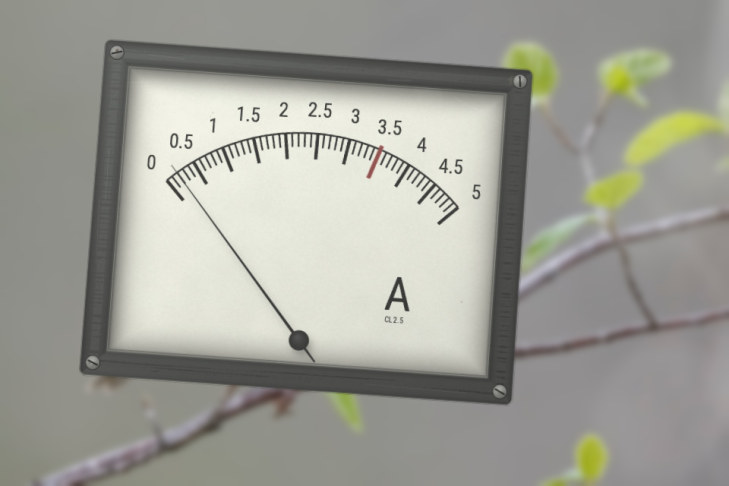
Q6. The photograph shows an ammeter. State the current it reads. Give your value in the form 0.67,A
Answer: 0.2,A
